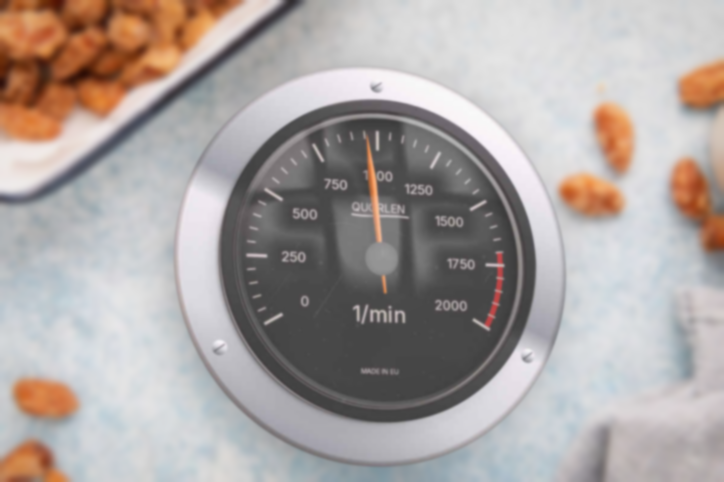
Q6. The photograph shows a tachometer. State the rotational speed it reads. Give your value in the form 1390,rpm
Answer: 950,rpm
